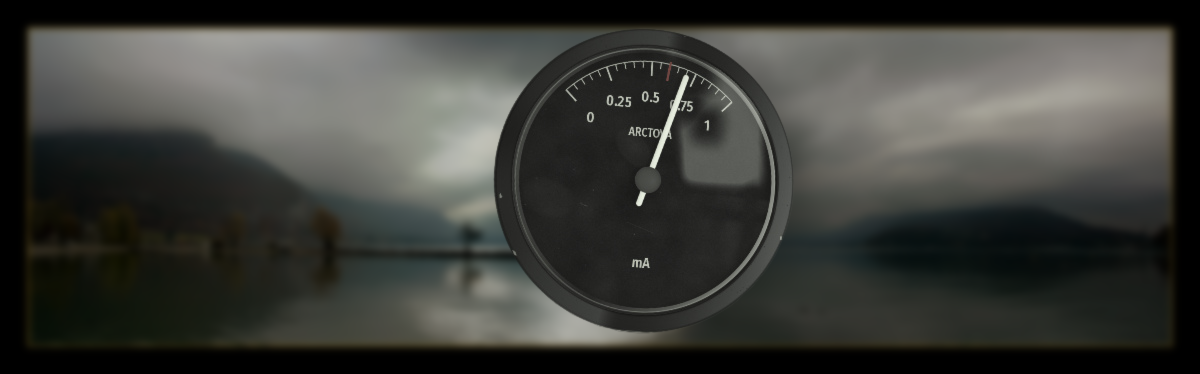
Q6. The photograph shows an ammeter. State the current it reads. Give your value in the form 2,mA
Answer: 0.7,mA
